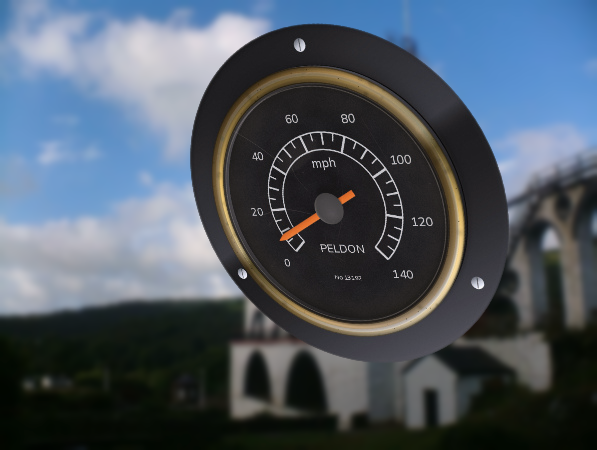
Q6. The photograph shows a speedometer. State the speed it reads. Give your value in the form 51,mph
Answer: 7.5,mph
